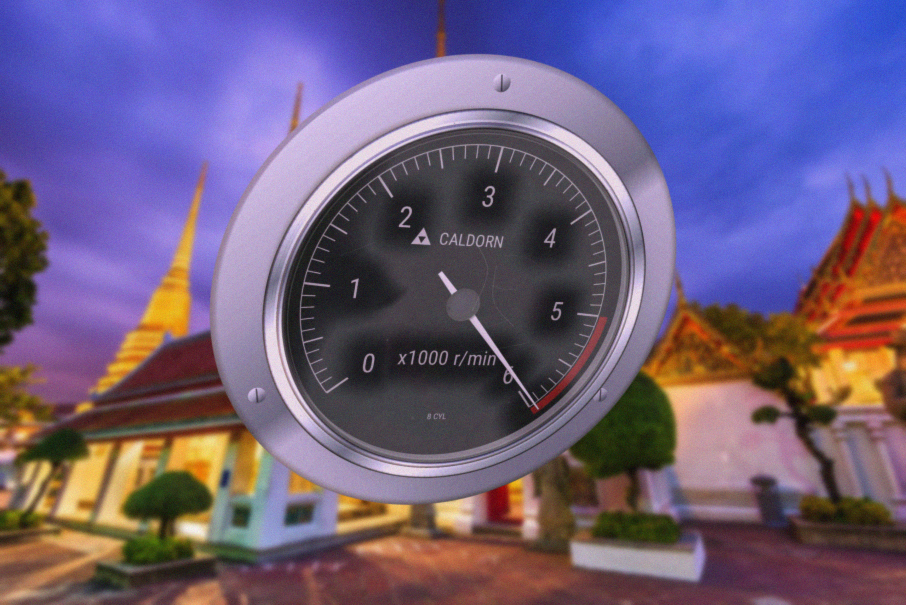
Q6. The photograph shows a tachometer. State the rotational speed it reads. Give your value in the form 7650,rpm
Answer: 5950,rpm
